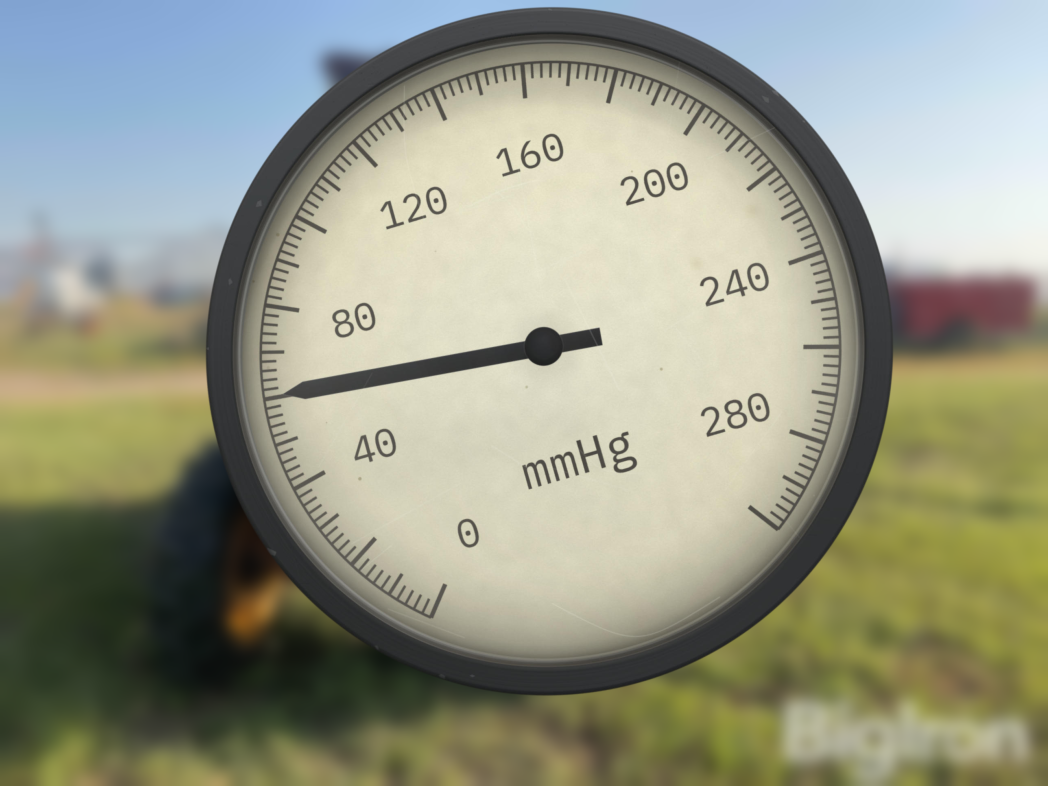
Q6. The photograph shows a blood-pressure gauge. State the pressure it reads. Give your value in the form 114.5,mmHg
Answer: 60,mmHg
